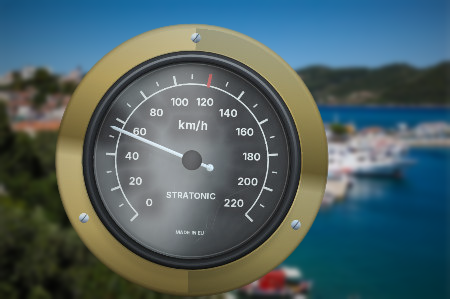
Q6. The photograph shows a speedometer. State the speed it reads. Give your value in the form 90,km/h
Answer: 55,km/h
